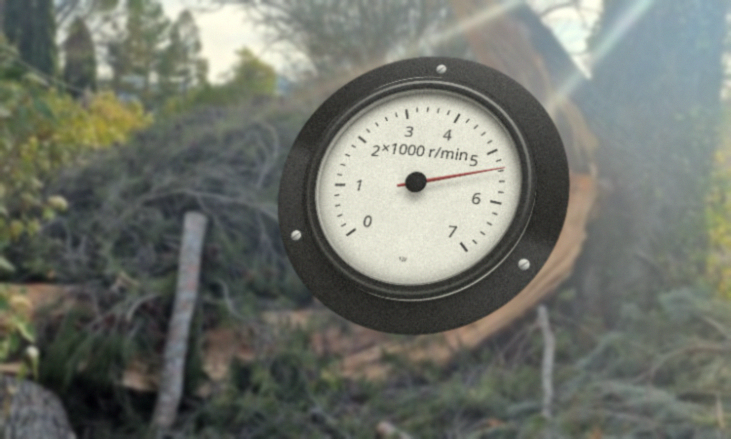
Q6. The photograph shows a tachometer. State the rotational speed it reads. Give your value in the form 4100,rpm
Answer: 5400,rpm
